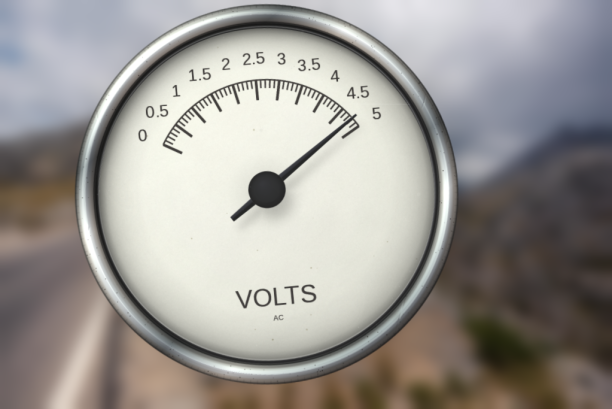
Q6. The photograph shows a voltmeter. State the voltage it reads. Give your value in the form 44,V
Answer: 4.8,V
